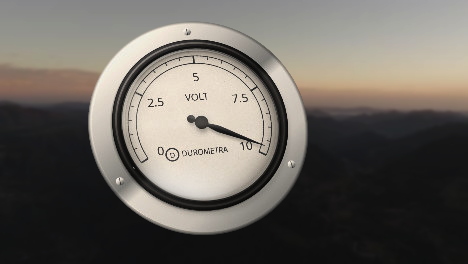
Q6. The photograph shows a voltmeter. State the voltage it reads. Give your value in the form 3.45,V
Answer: 9.75,V
